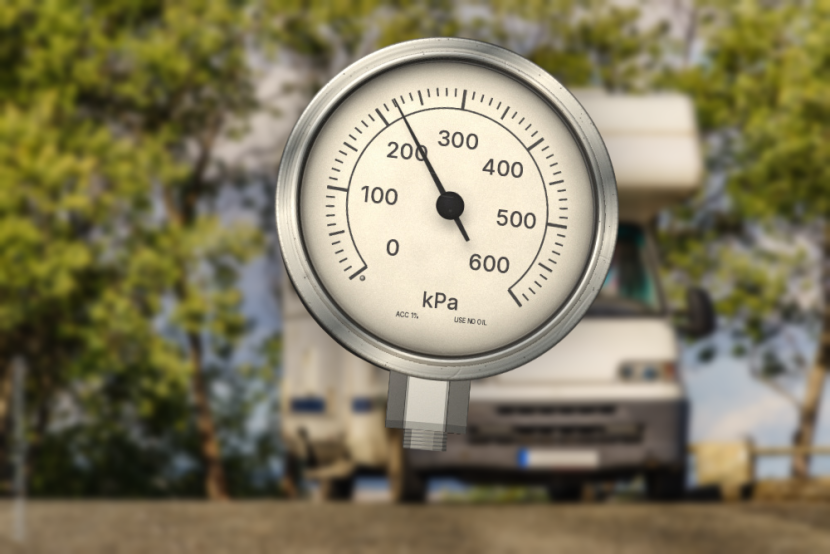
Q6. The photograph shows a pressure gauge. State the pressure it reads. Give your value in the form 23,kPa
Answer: 220,kPa
